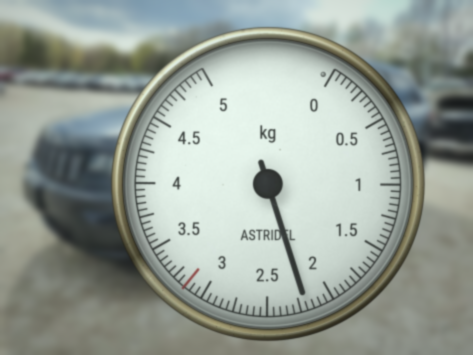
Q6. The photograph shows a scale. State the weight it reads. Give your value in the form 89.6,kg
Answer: 2.2,kg
